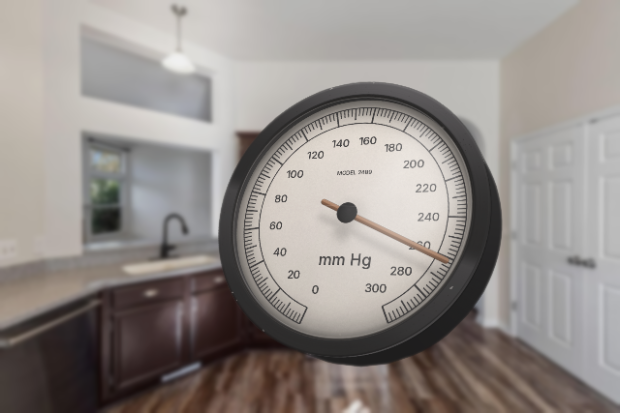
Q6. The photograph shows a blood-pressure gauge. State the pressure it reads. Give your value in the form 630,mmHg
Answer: 262,mmHg
